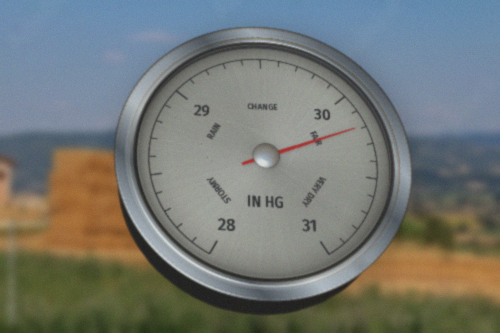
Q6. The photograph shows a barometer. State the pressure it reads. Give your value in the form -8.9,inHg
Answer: 30.2,inHg
